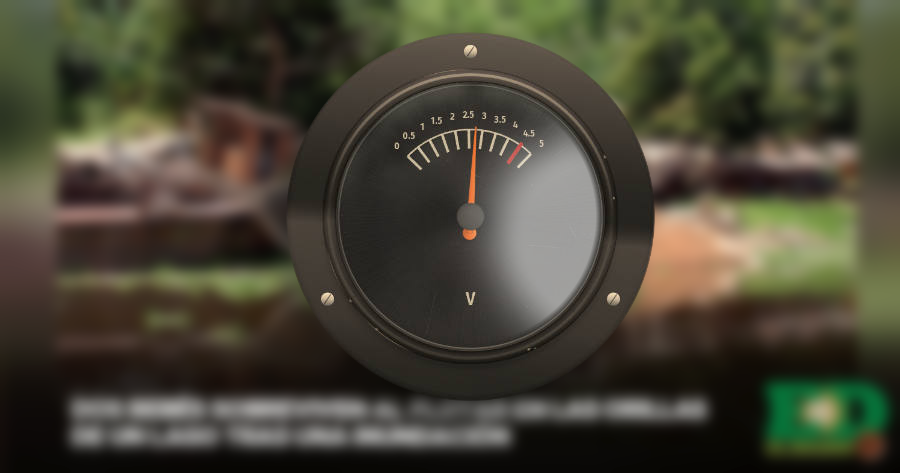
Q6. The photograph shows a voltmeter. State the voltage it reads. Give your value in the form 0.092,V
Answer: 2.75,V
